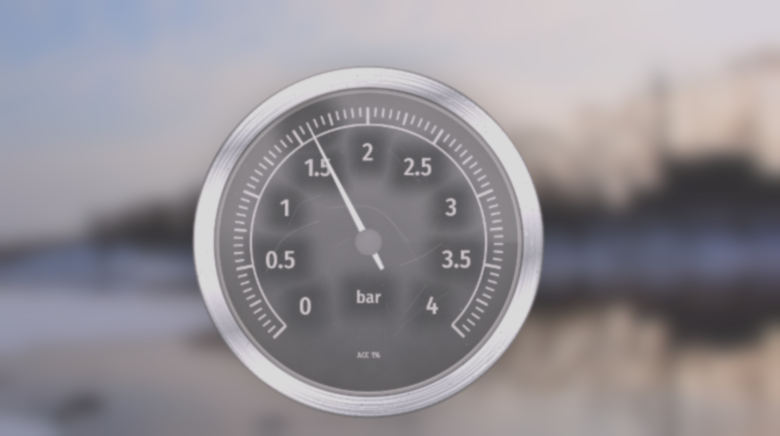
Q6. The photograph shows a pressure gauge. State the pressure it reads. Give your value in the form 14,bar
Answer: 1.6,bar
